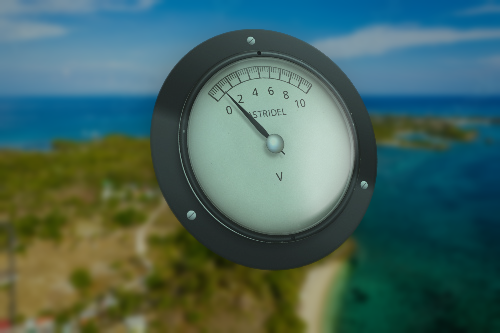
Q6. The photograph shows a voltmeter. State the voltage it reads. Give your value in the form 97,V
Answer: 1,V
